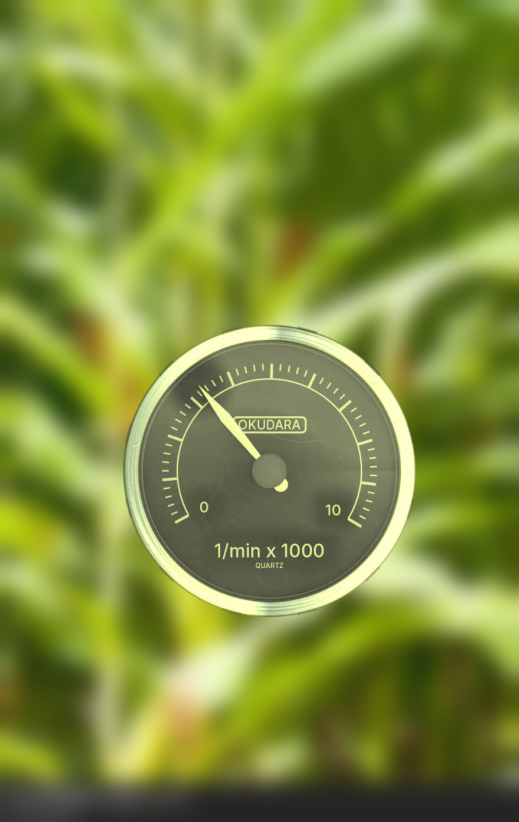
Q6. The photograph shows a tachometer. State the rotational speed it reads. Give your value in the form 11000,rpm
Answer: 3300,rpm
